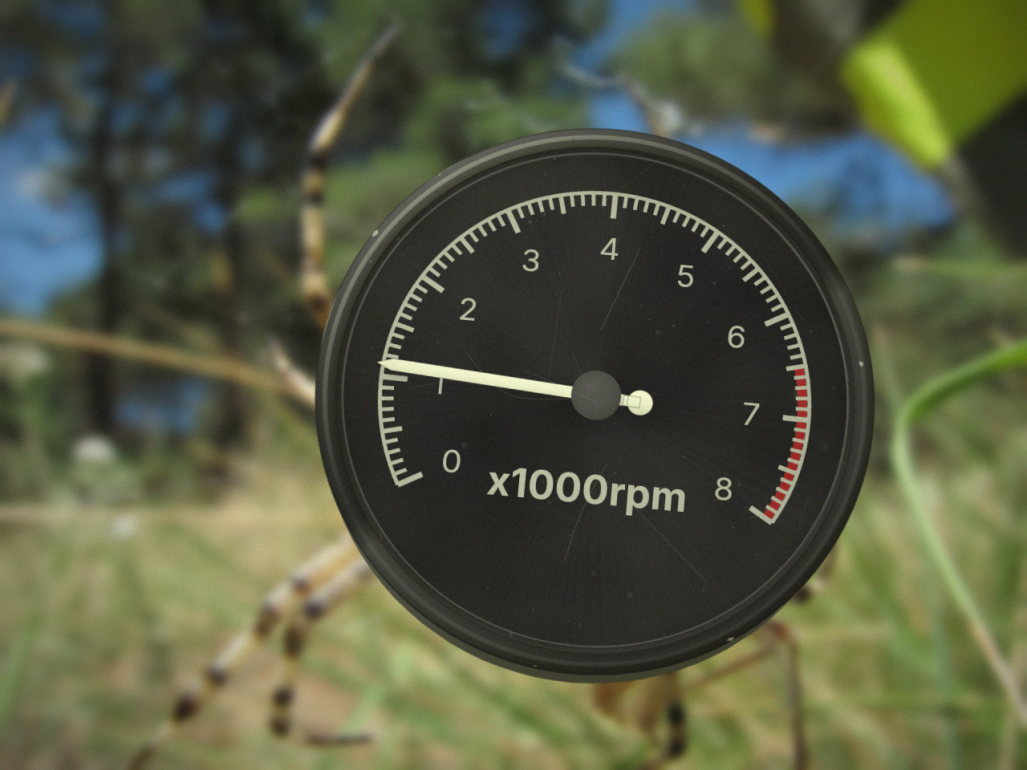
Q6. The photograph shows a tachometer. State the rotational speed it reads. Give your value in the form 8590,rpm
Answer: 1100,rpm
